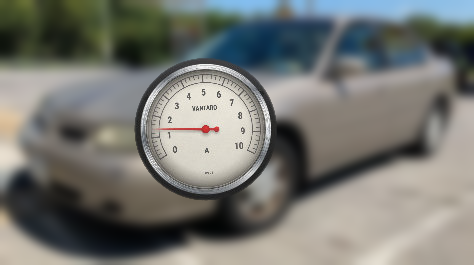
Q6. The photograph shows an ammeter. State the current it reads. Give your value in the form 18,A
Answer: 1.4,A
